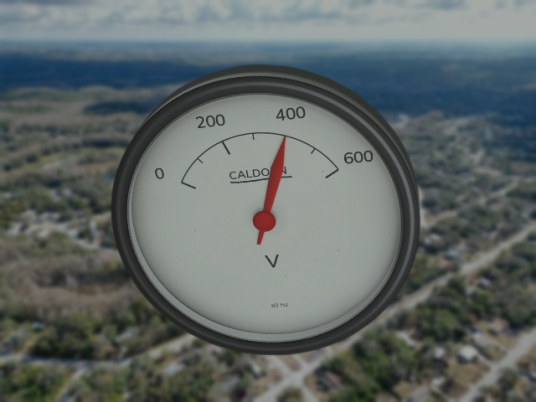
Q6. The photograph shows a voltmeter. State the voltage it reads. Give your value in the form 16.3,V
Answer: 400,V
